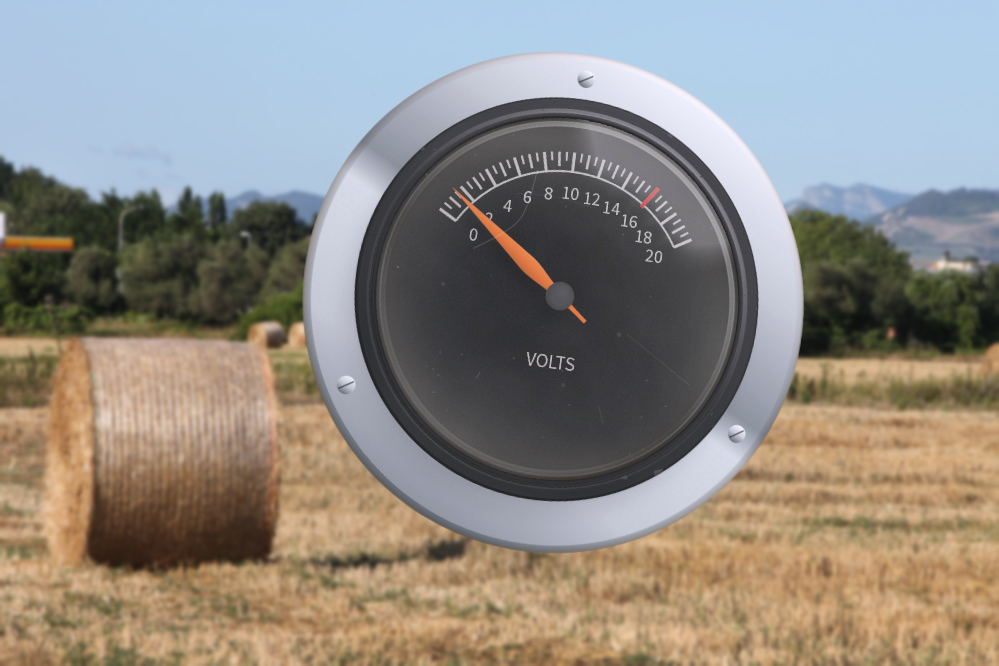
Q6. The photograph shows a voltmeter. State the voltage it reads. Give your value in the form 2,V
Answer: 1.5,V
